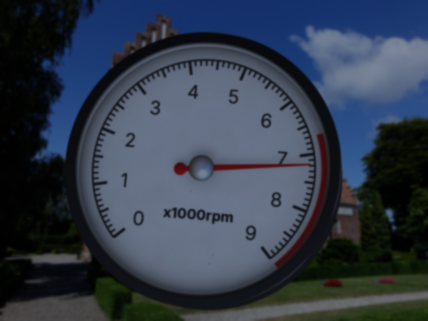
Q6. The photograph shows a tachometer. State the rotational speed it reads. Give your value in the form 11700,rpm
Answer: 7200,rpm
